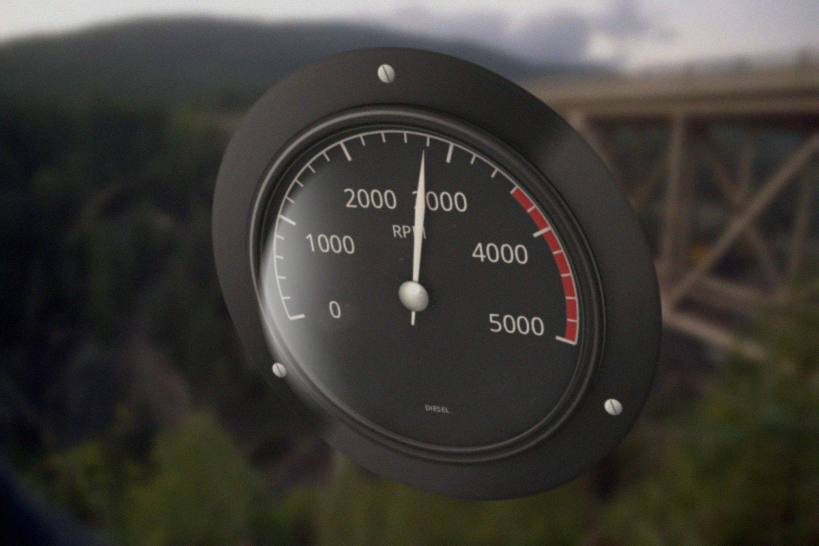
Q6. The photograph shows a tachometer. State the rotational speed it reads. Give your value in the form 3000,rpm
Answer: 2800,rpm
